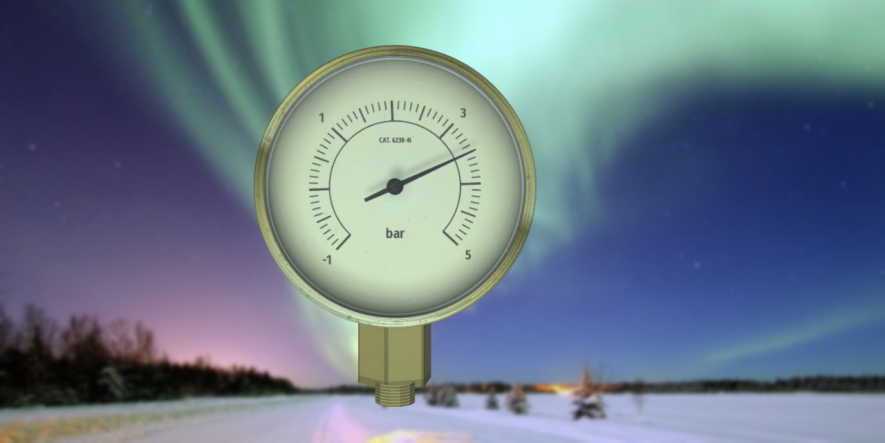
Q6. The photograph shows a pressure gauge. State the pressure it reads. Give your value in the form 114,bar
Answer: 3.5,bar
